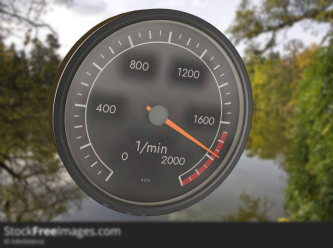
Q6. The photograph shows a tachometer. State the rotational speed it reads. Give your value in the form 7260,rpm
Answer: 1775,rpm
